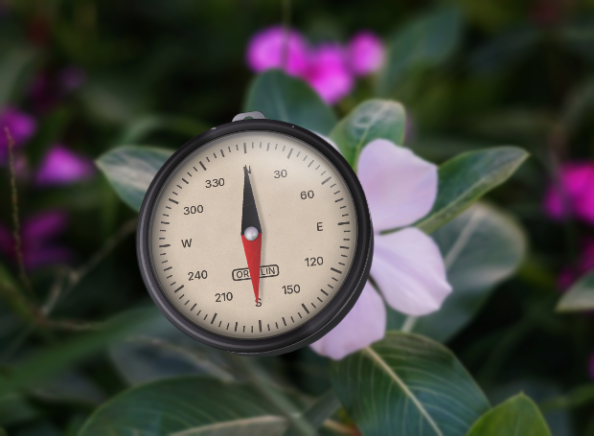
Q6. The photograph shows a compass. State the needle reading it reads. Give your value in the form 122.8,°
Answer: 180,°
